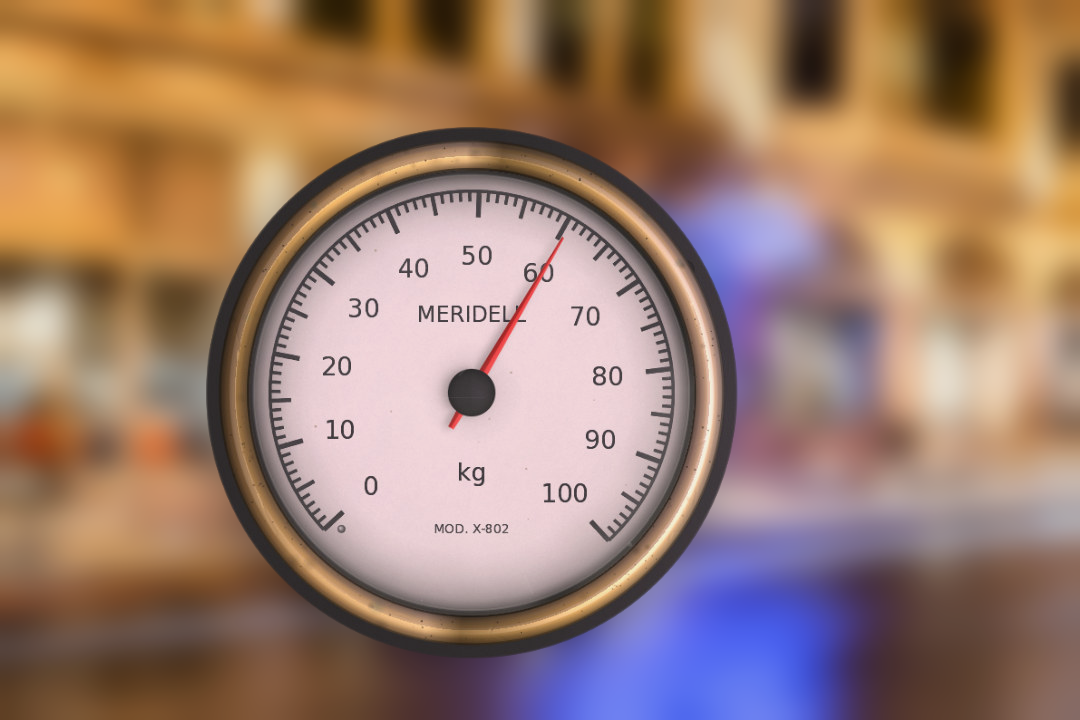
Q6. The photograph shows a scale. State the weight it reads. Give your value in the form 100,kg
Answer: 60.5,kg
